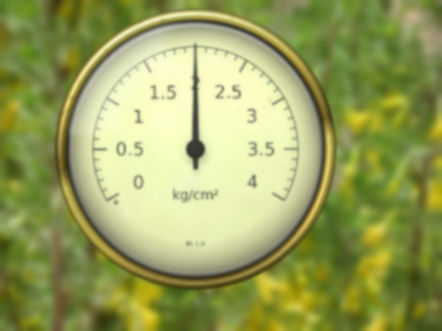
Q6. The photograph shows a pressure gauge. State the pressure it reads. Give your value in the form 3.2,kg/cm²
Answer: 2,kg/cm²
